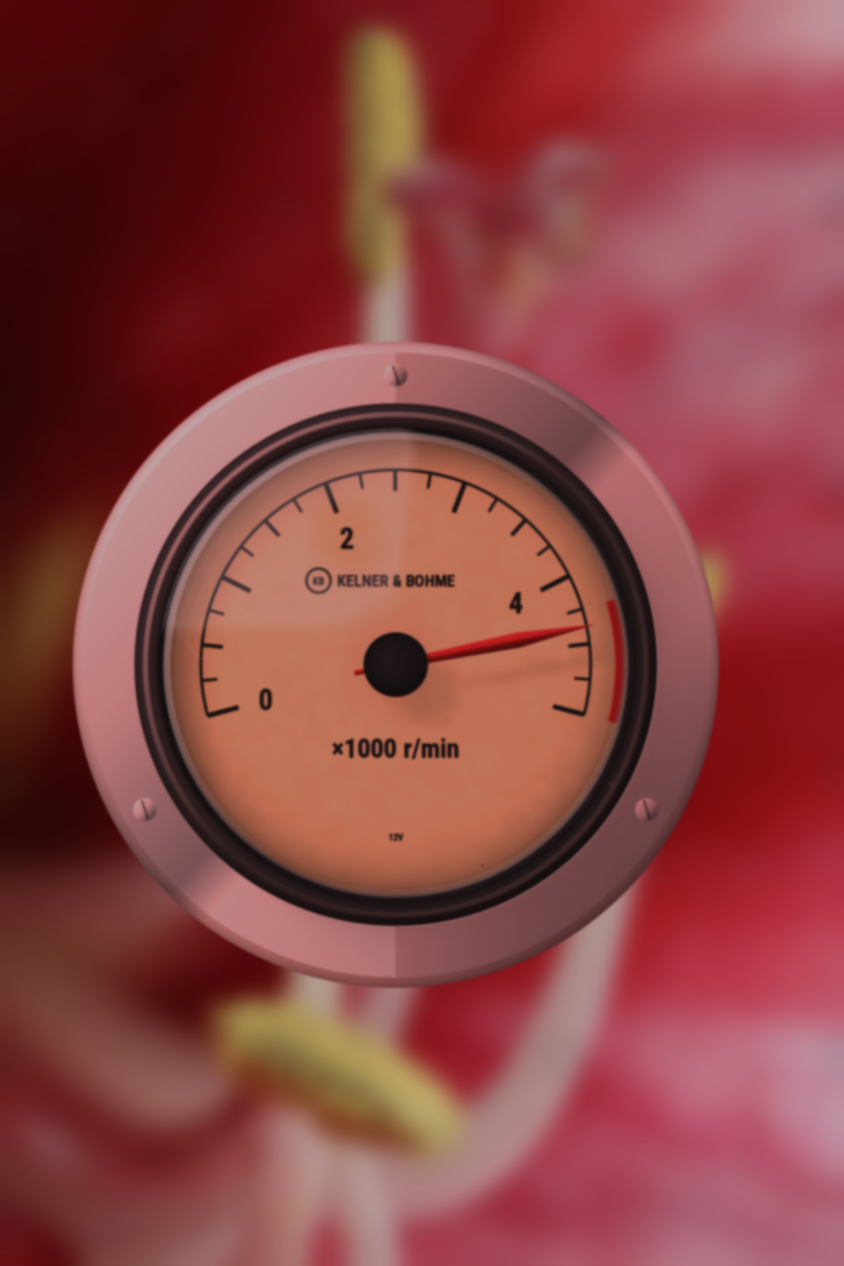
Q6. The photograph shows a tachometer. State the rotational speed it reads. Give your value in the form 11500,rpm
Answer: 4375,rpm
